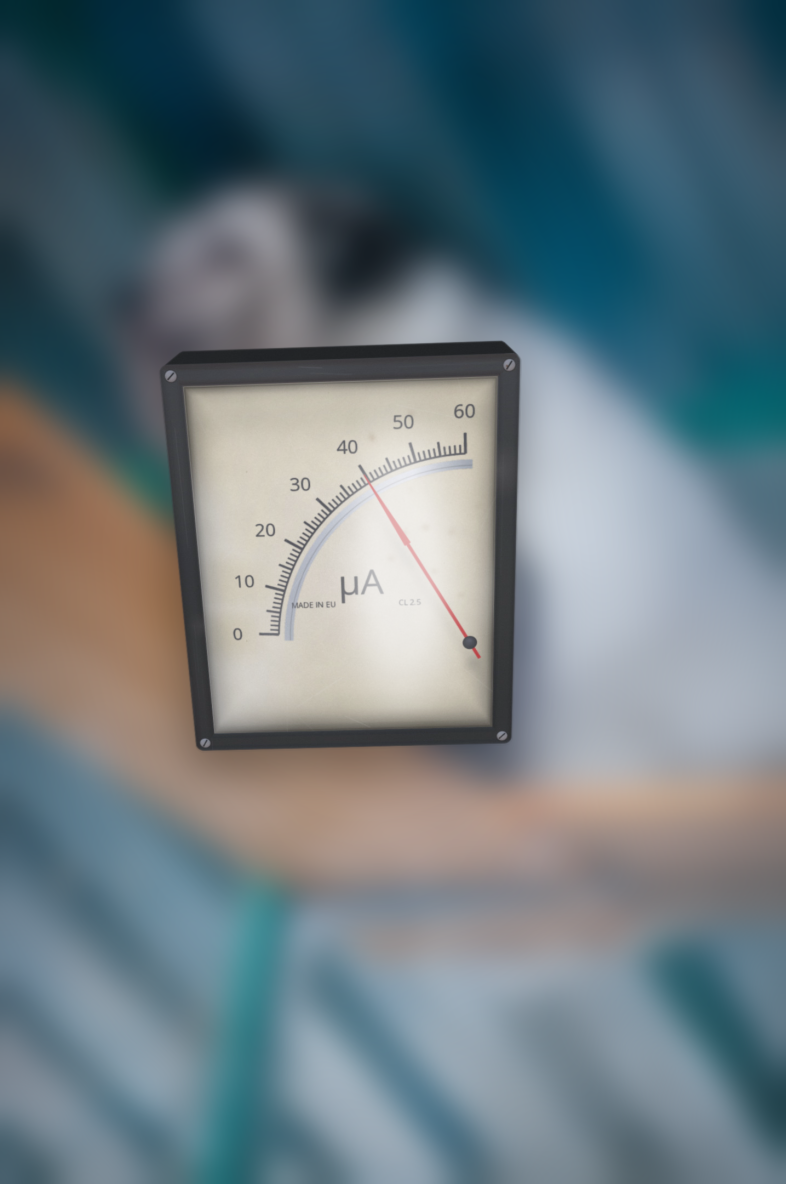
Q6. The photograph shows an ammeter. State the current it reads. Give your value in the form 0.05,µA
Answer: 40,µA
